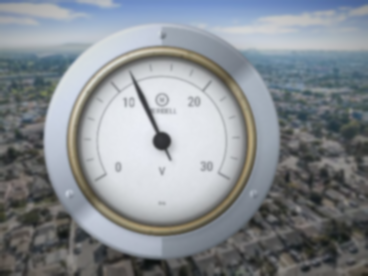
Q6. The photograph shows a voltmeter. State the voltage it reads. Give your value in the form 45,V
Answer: 12,V
